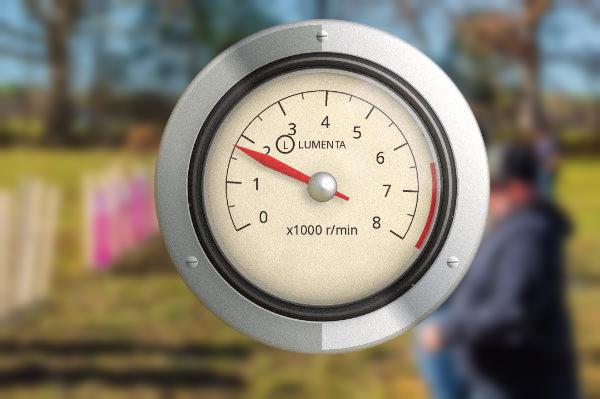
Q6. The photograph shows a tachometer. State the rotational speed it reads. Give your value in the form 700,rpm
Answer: 1750,rpm
